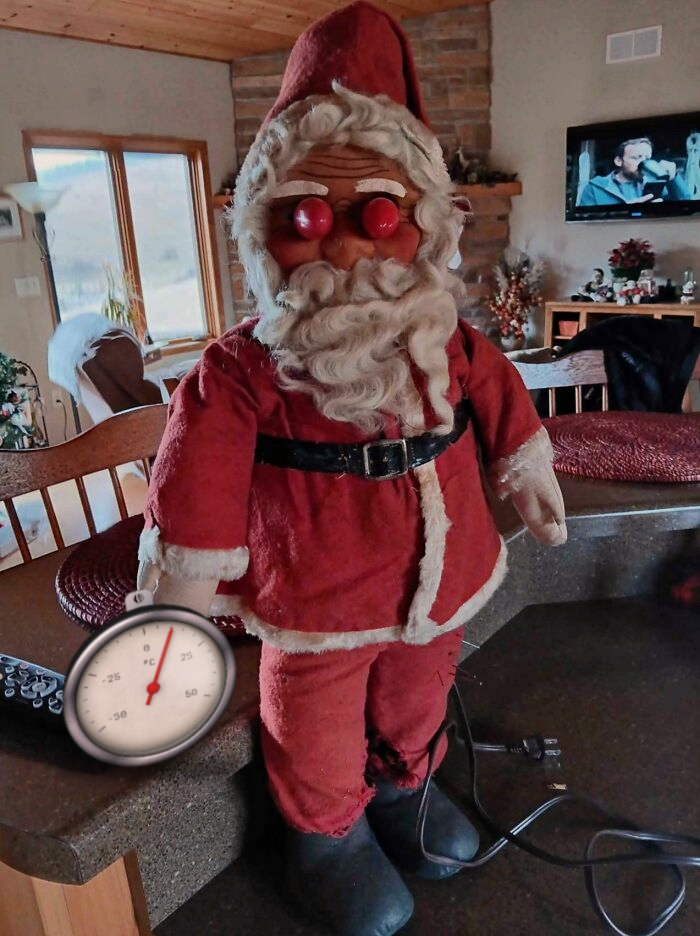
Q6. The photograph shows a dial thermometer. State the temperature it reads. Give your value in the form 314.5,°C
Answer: 10,°C
